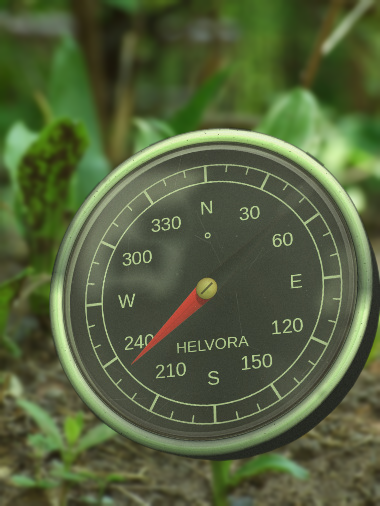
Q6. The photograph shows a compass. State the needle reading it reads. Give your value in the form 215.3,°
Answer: 230,°
